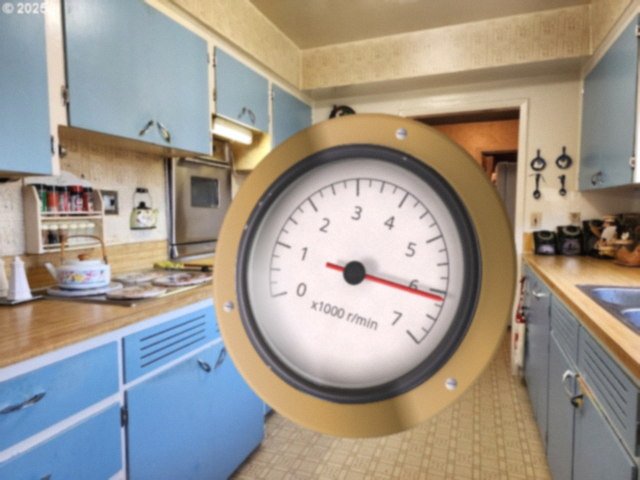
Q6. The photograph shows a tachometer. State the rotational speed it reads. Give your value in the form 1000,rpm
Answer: 6125,rpm
